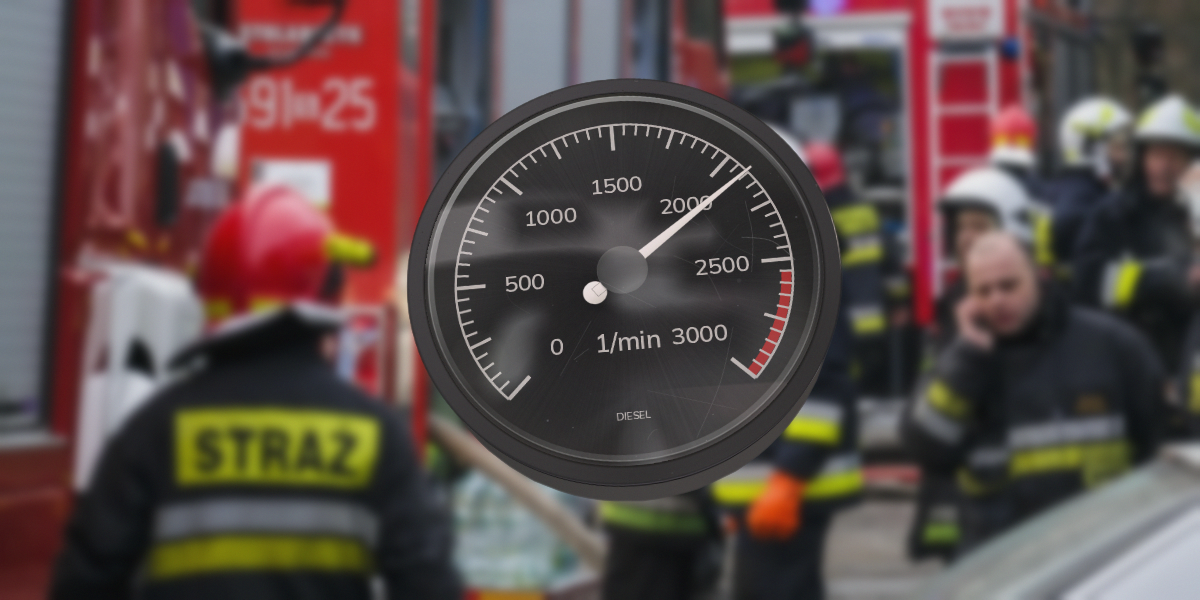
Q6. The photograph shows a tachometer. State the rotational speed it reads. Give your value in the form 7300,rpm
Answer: 2100,rpm
